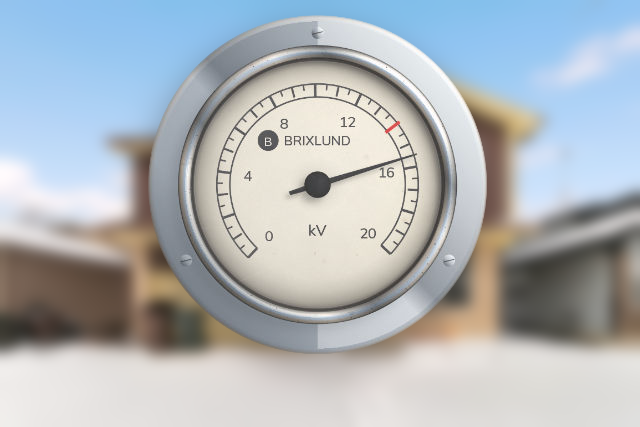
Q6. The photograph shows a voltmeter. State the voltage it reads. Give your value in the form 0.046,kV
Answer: 15.5,kV
